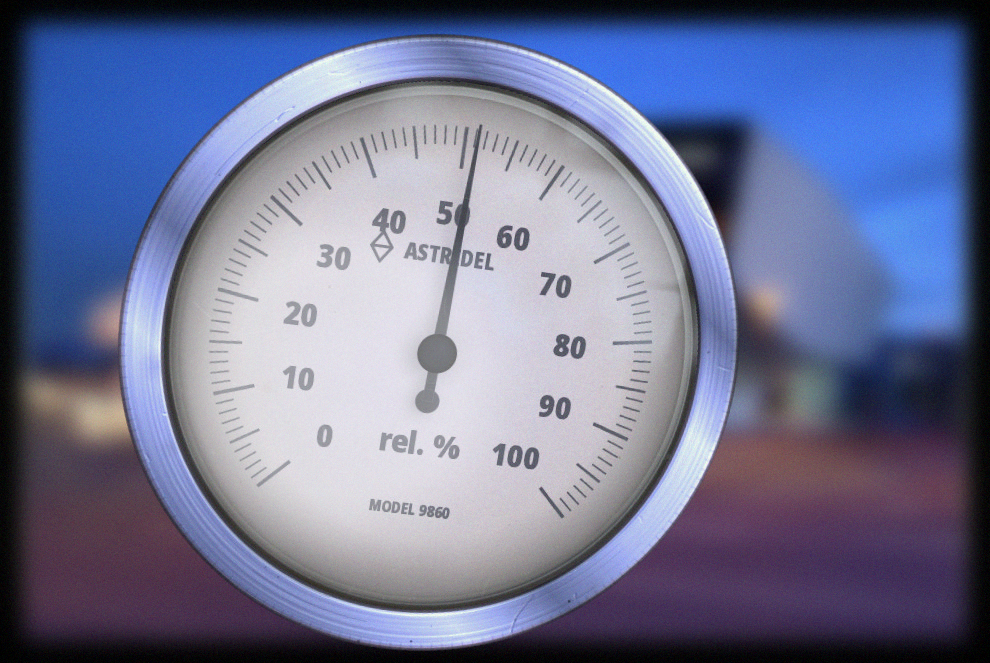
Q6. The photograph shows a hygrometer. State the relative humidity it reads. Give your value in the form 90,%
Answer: 51,%
